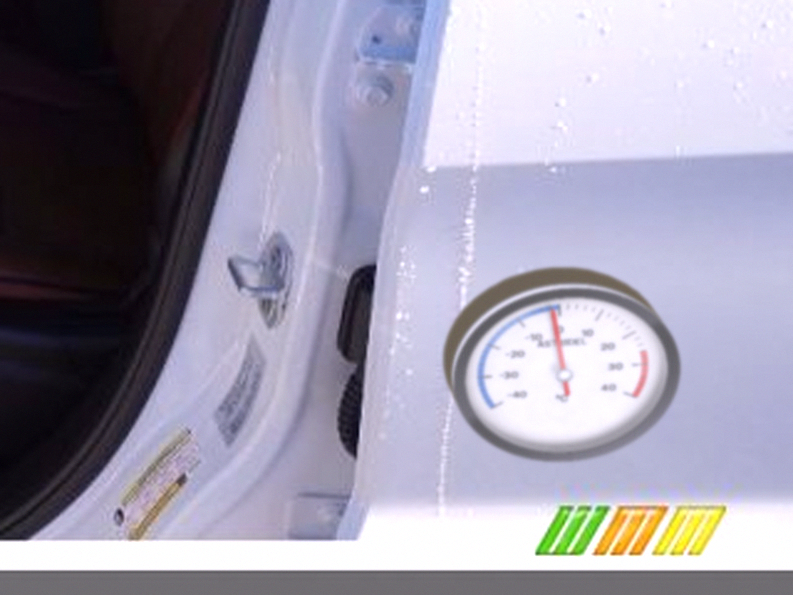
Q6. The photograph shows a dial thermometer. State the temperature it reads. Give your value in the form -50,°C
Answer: -2,°C
